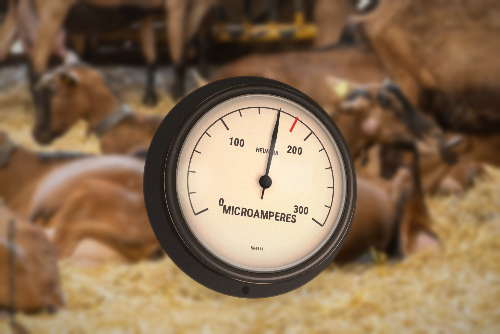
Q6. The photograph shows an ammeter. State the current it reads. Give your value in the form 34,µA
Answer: 160,µA
